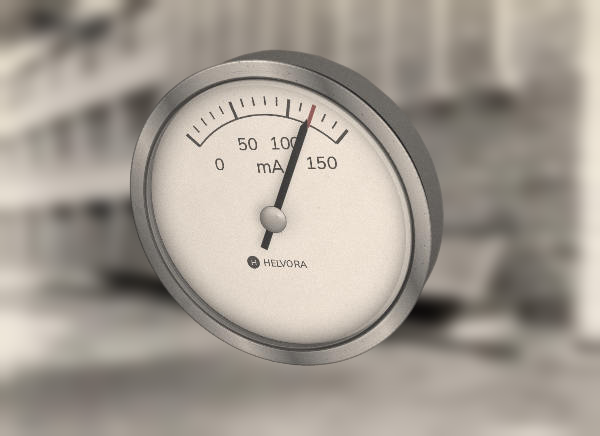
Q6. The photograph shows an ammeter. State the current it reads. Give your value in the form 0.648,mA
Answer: 120,mA
